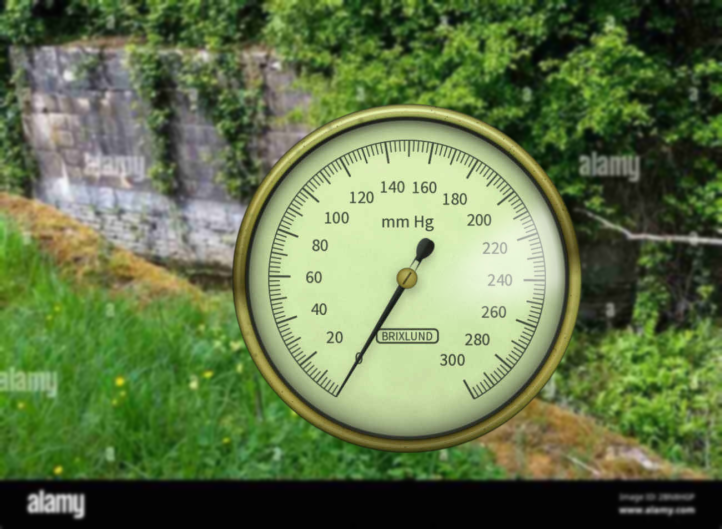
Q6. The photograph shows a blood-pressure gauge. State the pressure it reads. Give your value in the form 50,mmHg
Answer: 0,mmHg
